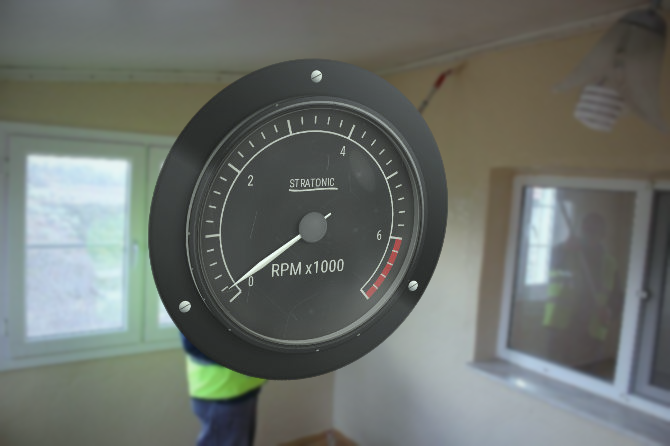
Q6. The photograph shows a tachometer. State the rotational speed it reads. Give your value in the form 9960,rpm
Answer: 200,rpm
